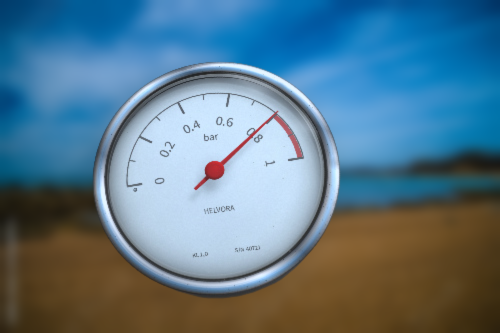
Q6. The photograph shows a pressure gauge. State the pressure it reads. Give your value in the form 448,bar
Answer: 0.8,bar
